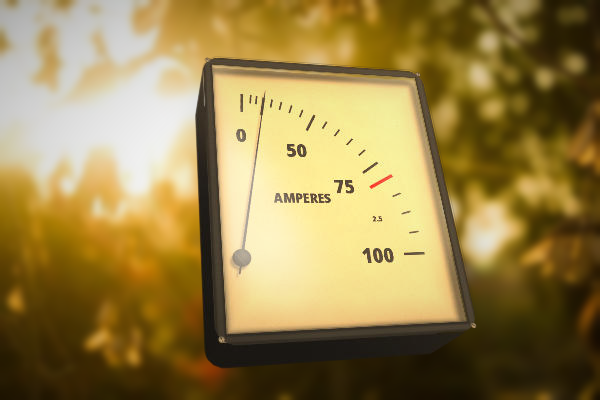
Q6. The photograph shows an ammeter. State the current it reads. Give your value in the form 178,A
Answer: 25,A
